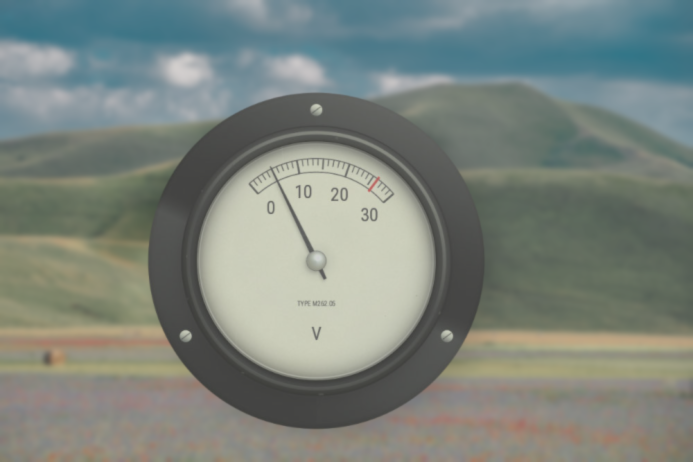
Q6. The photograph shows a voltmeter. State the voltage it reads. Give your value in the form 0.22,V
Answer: 5,V
